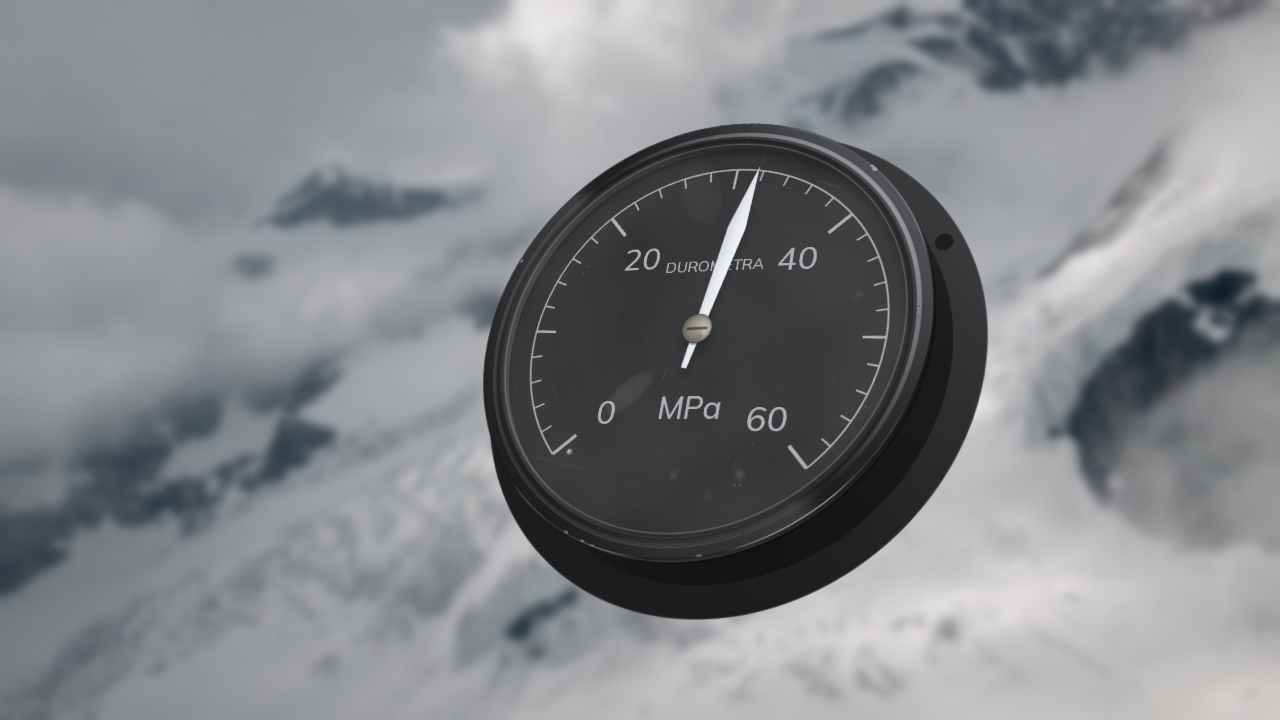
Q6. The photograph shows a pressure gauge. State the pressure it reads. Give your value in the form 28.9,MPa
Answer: 32,MPa
